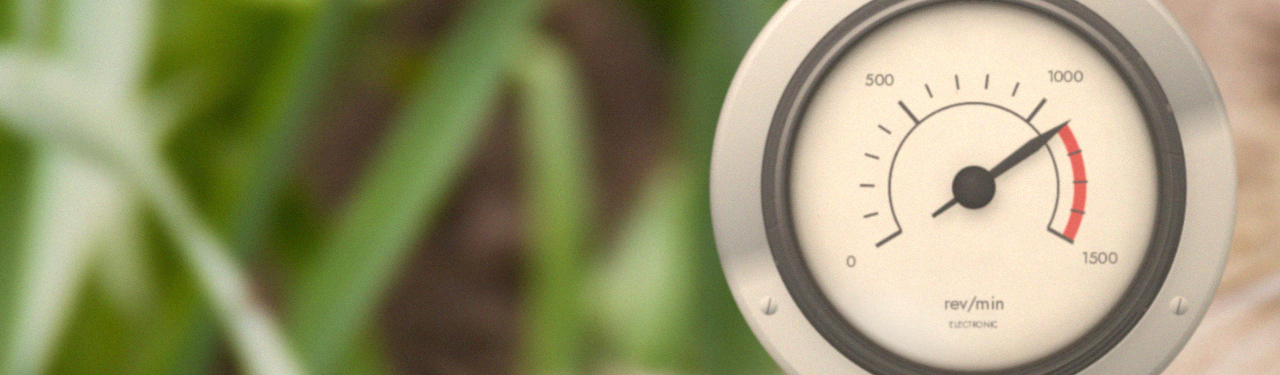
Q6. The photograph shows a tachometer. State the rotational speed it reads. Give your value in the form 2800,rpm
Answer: 1100,rpm
